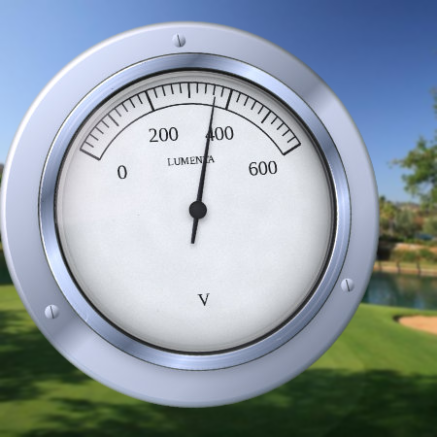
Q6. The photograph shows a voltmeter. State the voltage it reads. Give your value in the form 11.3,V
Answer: 360,V
